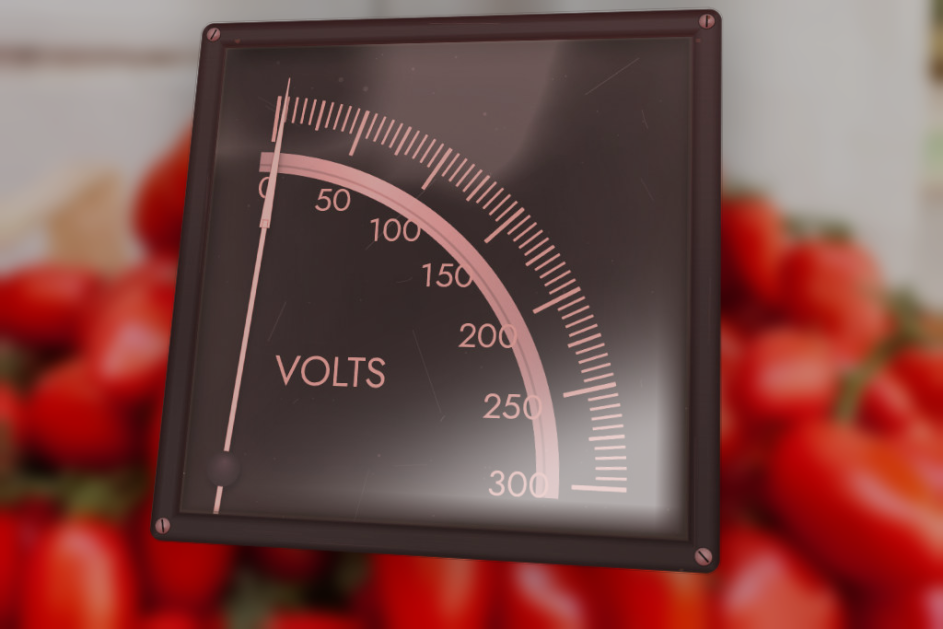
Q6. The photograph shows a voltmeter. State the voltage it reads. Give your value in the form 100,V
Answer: 5,V
